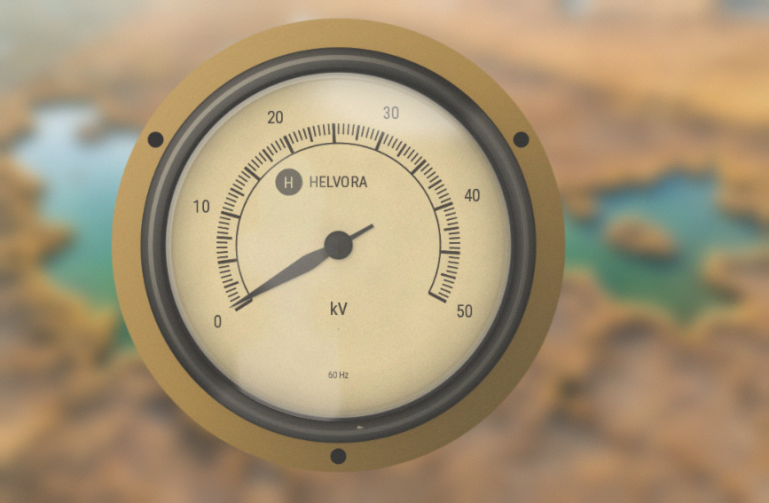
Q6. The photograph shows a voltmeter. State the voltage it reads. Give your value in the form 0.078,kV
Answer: 0.5,kV
